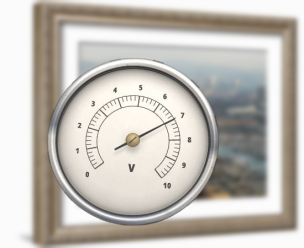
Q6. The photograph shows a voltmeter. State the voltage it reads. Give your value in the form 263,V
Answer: 7,V
